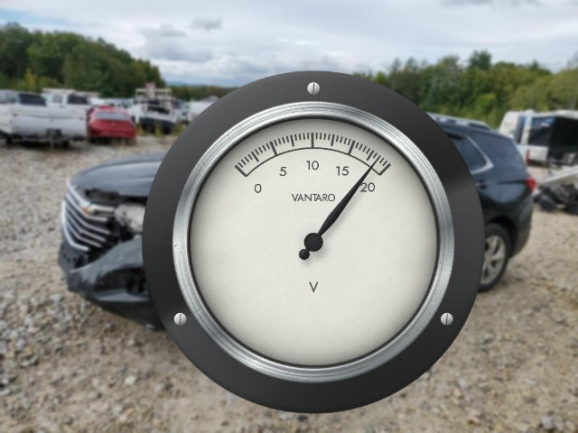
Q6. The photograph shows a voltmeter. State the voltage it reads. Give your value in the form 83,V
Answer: 18.5,V
